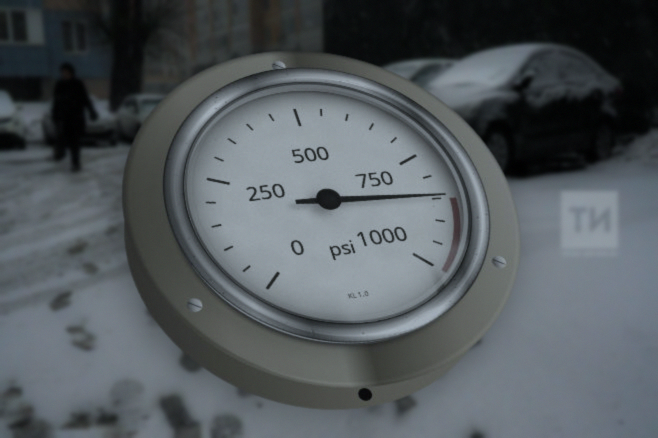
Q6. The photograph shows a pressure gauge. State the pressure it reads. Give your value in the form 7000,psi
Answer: 850,psi
